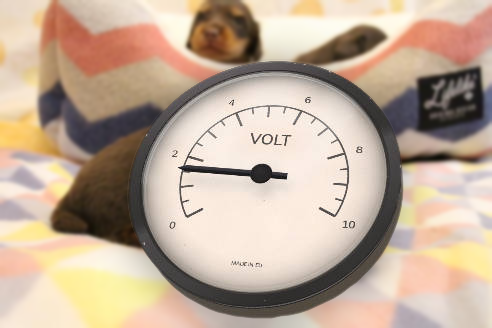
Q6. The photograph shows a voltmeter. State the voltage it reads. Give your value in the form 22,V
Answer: 1.5,V
